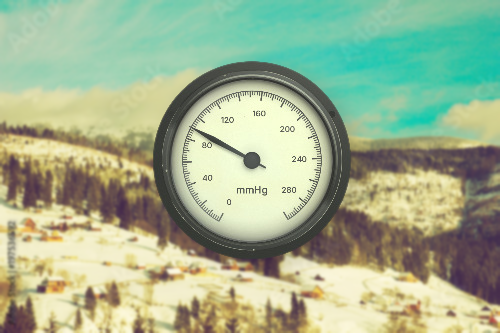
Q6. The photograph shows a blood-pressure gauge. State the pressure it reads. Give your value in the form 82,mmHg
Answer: 90,mmHg
